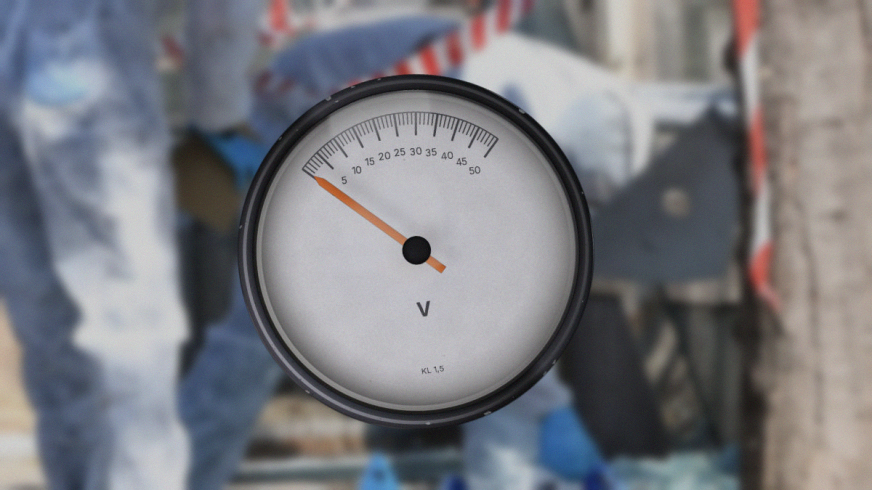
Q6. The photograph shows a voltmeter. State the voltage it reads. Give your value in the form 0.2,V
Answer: 0,V
